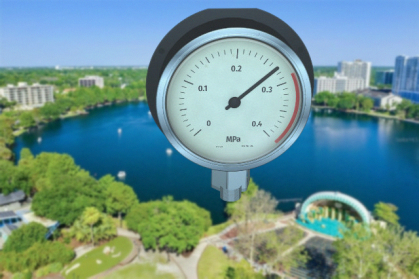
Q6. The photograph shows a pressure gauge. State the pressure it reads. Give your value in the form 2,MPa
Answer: 0.27,MPa
